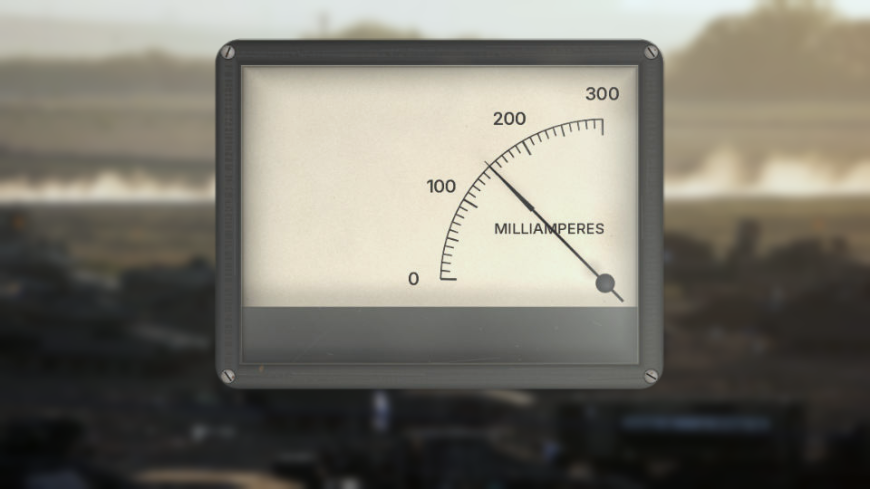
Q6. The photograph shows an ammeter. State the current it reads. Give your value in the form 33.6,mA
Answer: 150,mA
